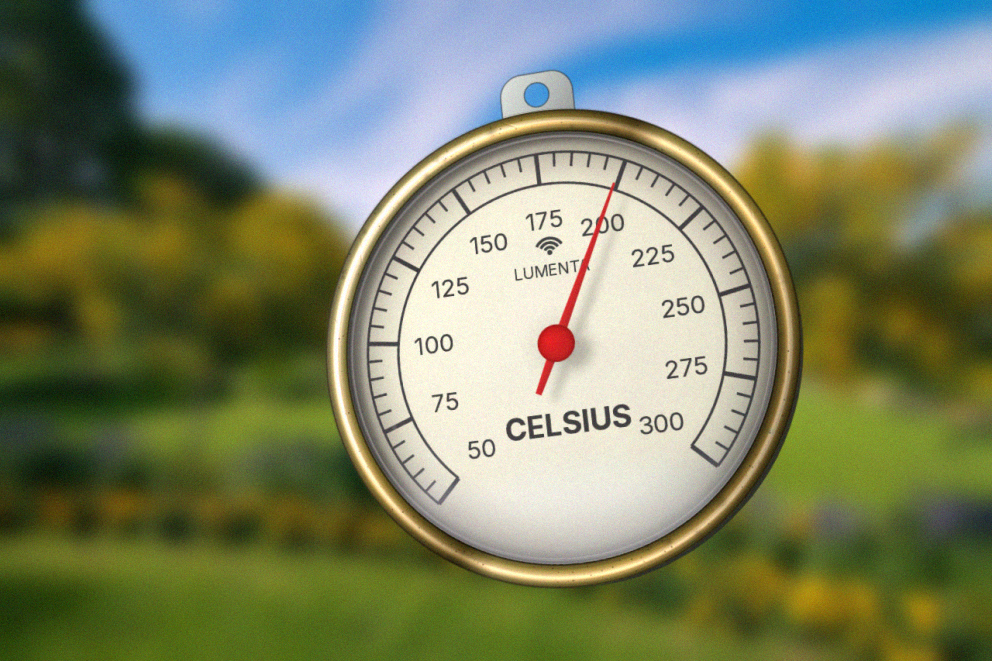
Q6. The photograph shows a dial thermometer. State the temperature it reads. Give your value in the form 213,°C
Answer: 200,°C
